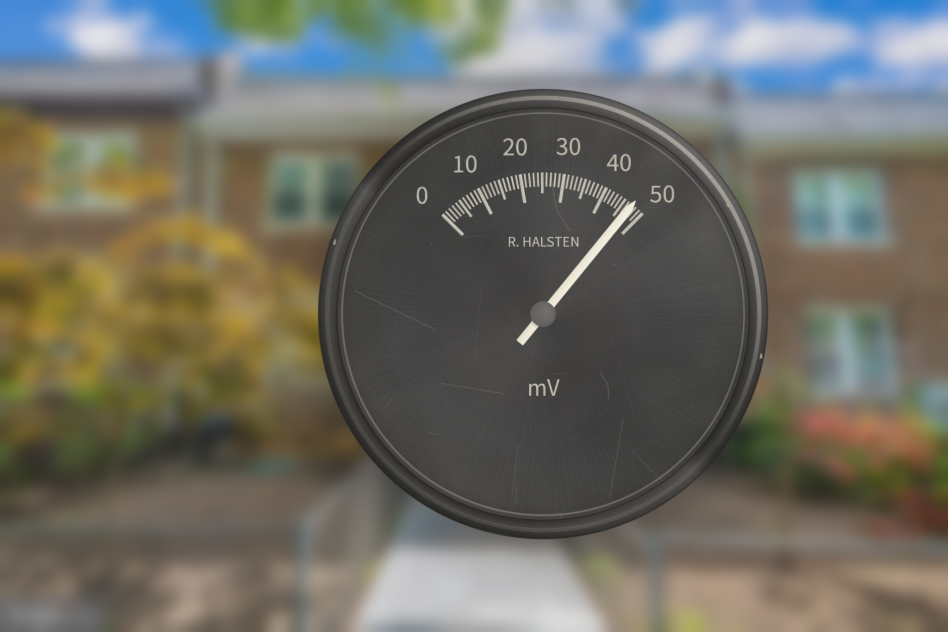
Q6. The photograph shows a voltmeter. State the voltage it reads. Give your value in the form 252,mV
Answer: 47,mV
